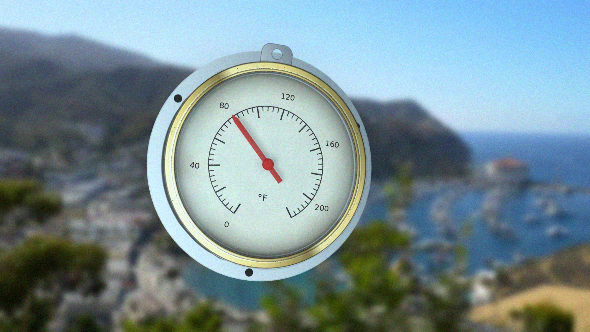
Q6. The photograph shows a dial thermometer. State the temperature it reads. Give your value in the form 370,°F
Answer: 80,°F
